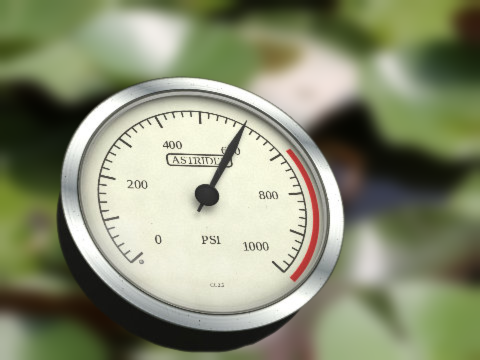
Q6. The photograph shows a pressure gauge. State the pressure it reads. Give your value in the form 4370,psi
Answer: 600,psi
